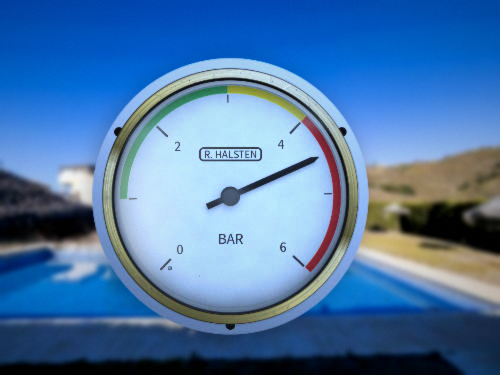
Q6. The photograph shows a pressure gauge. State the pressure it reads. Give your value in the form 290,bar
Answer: 4.5,bar
